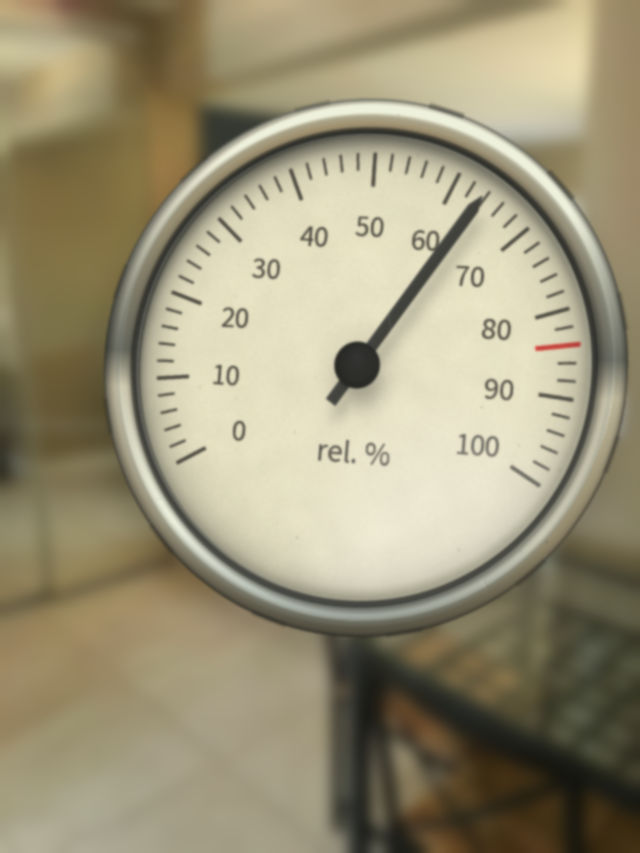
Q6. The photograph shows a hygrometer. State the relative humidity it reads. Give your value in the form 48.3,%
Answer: 64,%
